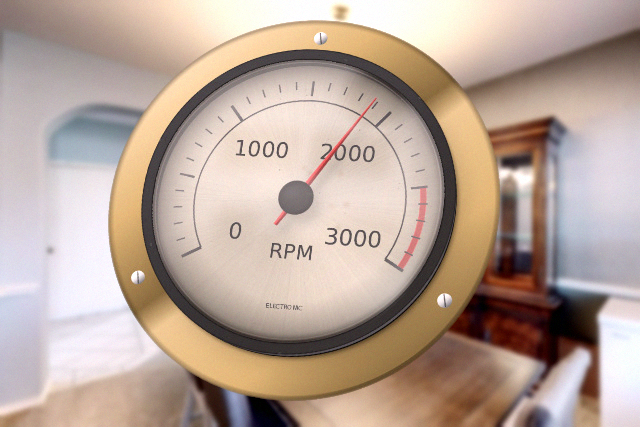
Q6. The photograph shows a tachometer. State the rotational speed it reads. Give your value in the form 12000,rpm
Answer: 1900,rpm
